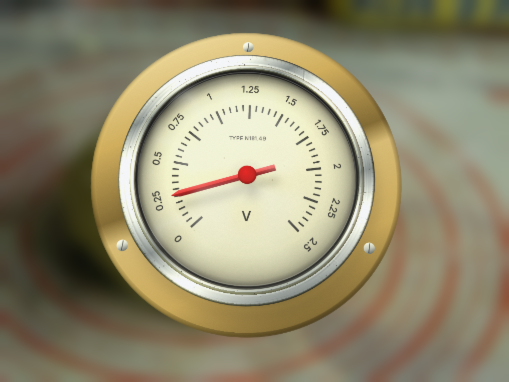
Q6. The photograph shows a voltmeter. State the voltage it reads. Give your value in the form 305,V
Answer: 0.25,V
